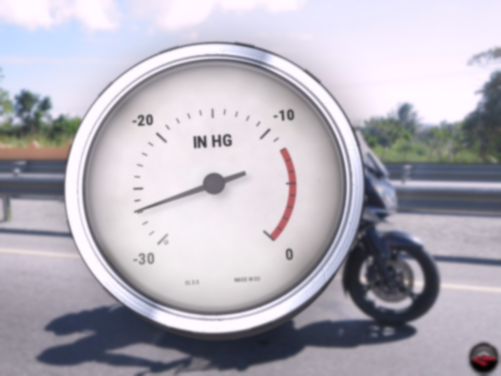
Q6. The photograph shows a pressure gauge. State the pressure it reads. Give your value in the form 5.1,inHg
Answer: -27,inHg
